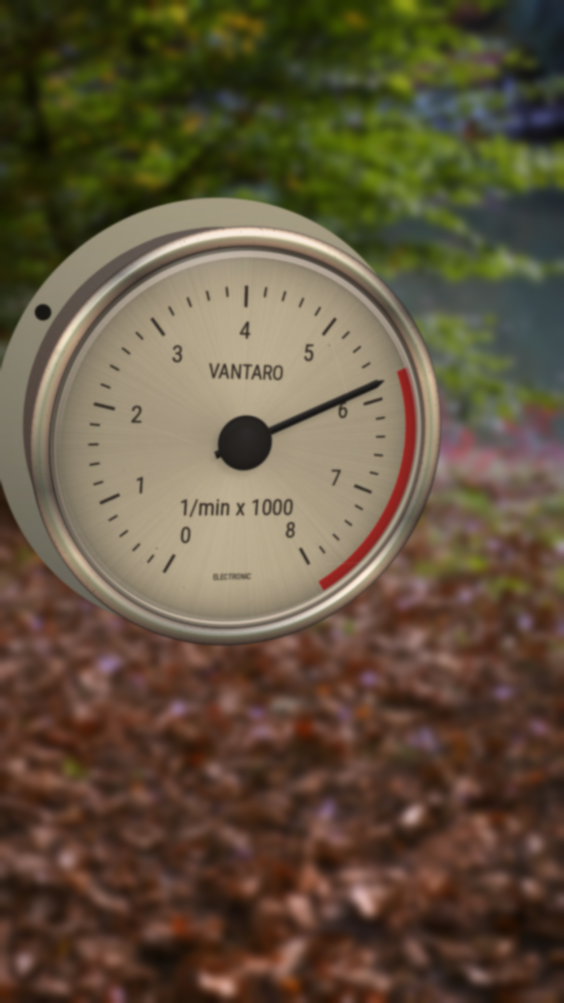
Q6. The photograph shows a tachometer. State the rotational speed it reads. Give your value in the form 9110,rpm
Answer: 5800,rpm
